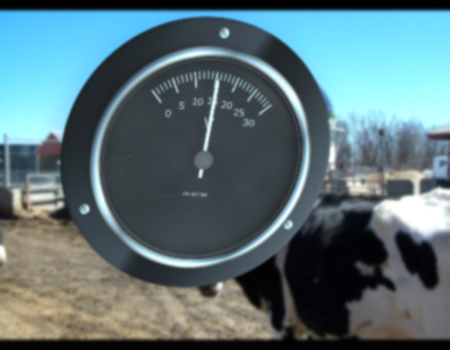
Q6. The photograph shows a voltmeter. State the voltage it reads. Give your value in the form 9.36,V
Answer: 15,V
